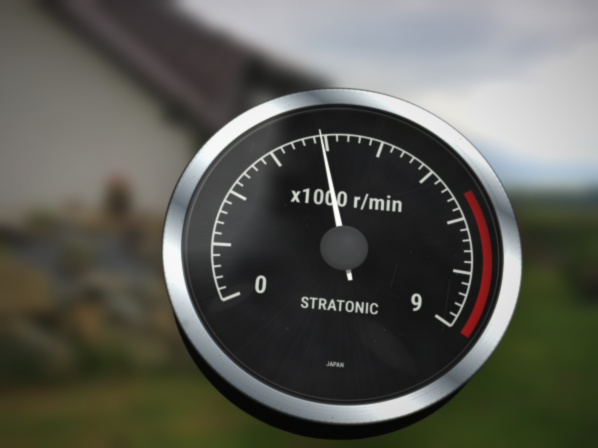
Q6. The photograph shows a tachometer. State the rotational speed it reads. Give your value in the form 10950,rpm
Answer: 3900,rpm
